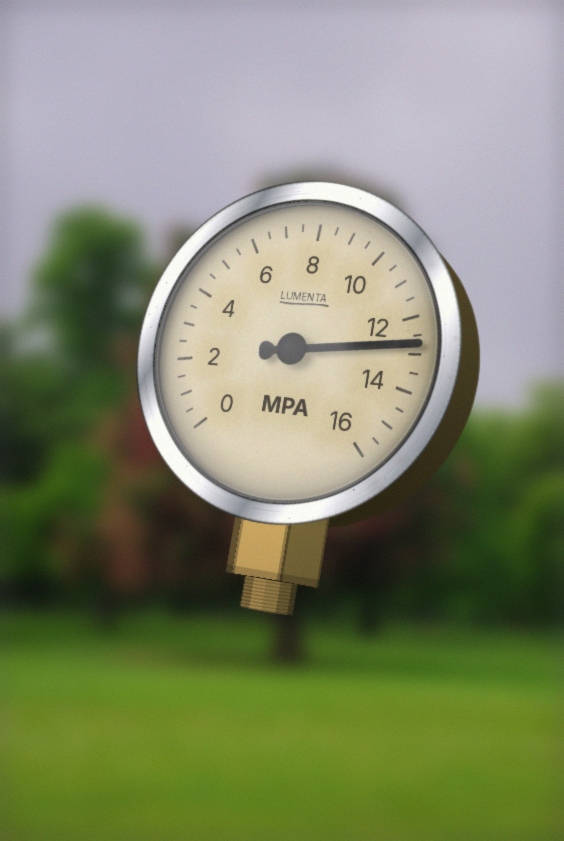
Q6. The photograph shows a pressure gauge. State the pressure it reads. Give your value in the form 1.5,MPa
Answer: 12.75,MPa
